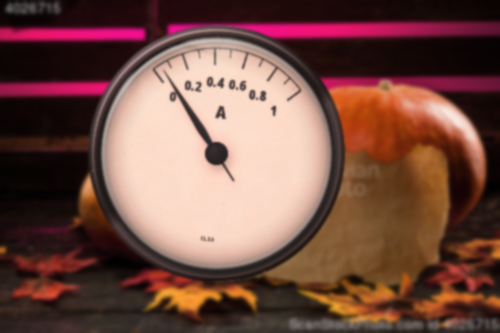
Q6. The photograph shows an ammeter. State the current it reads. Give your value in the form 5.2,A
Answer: 0.05,A
